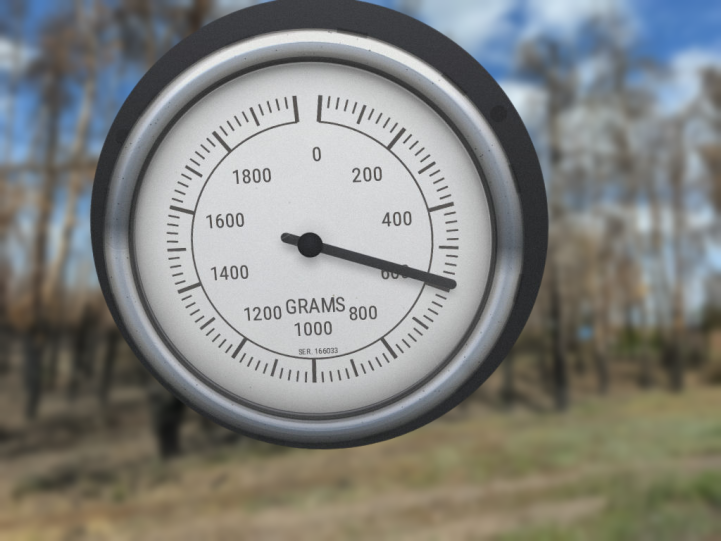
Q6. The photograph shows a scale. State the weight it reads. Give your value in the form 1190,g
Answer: 580,g
